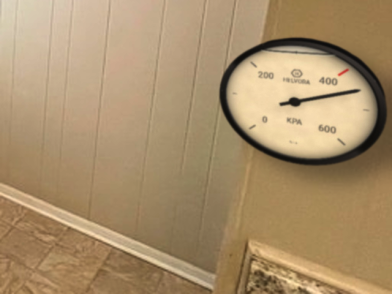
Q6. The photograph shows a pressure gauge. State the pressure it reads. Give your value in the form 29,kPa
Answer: 450,kPa
